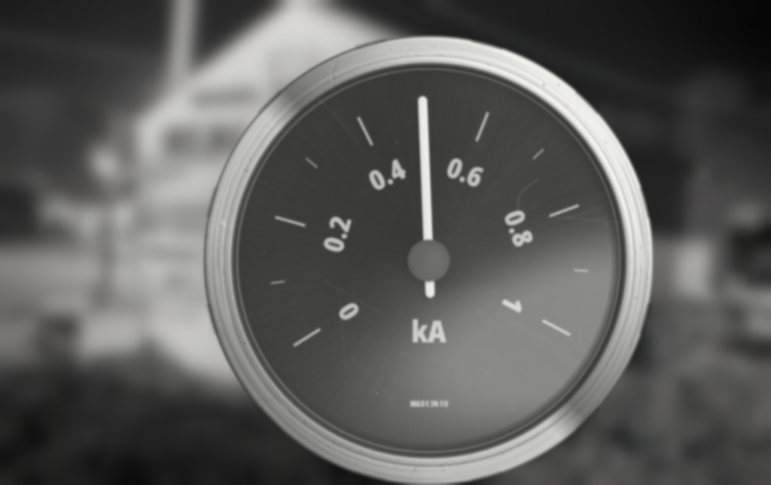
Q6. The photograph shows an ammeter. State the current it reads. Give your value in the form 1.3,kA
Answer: 0.5,kA
